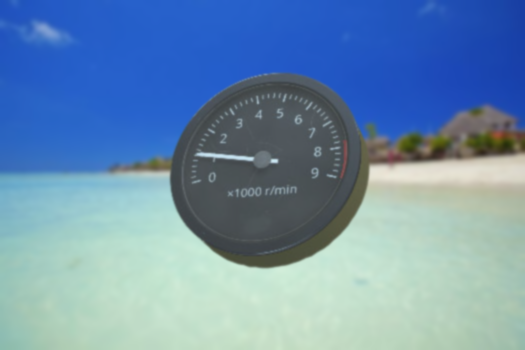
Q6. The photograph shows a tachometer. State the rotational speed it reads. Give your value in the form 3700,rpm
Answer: 1000,rpm
